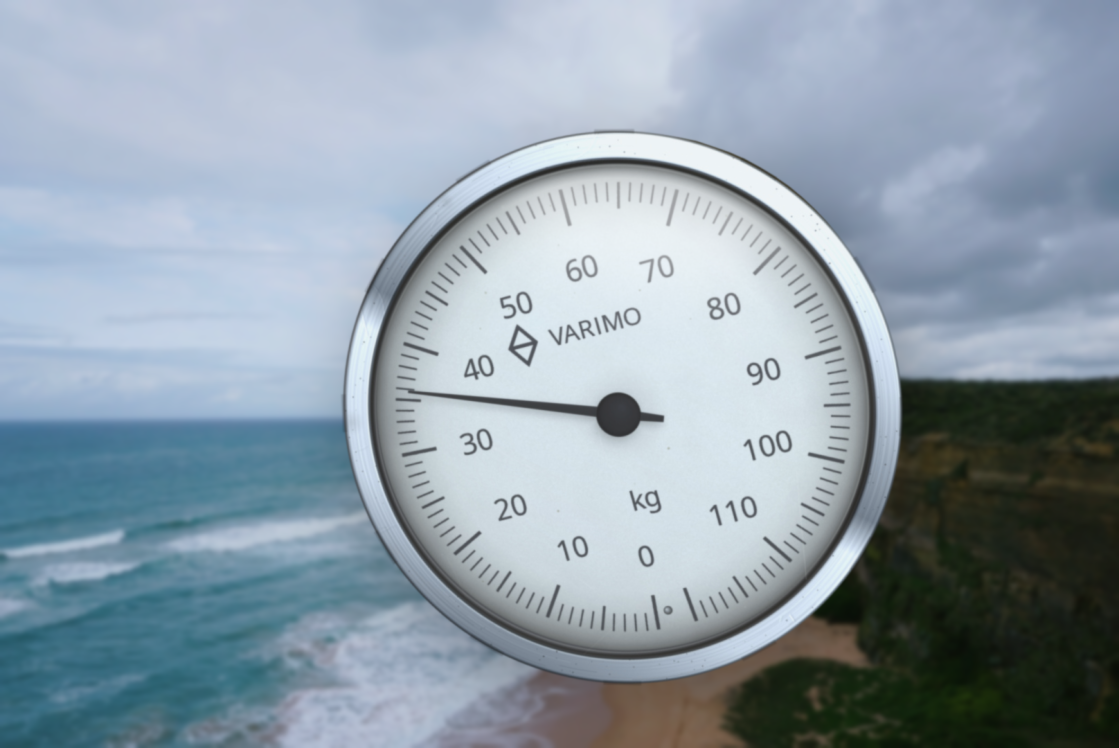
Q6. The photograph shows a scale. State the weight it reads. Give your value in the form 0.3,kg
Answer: 36,kg
